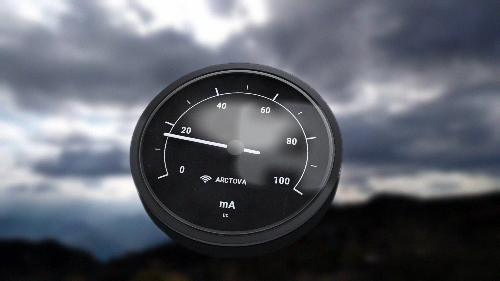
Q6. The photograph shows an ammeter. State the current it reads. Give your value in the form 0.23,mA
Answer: 15,mA
